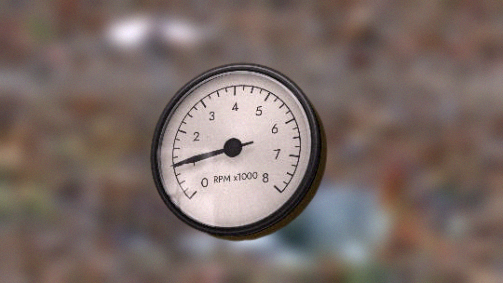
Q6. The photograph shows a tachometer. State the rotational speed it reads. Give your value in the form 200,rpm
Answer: 1000,rpm
